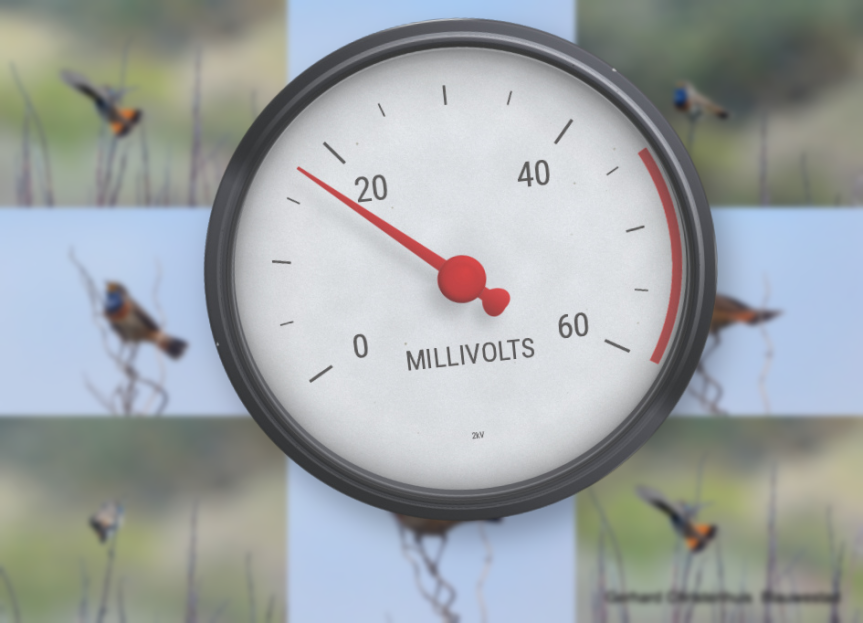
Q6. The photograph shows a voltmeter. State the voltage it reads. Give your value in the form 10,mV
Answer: 17.5,mV
